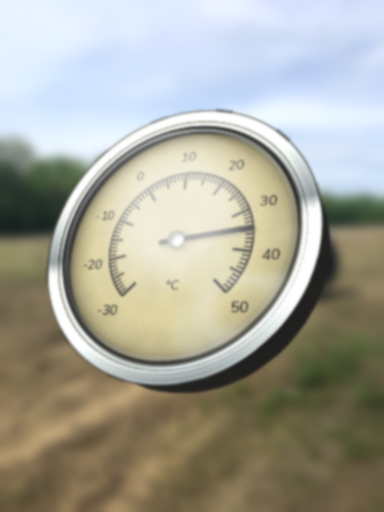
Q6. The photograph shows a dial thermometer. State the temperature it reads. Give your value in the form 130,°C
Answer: 35,°C
